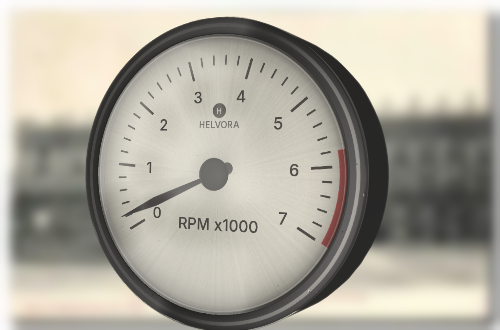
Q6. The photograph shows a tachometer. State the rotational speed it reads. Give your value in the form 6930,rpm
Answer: 200,rpm
